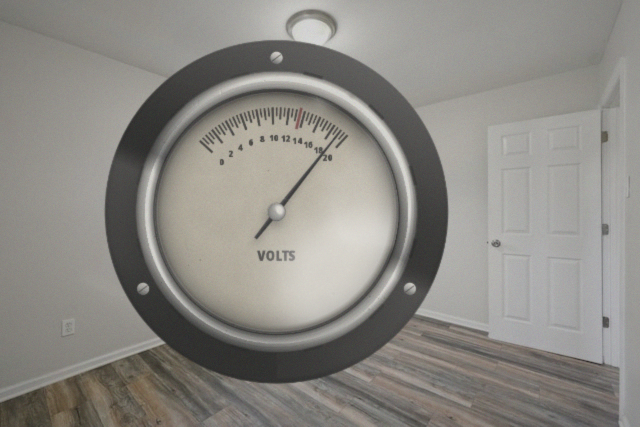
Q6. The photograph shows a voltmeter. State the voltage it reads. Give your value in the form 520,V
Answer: 19,V
